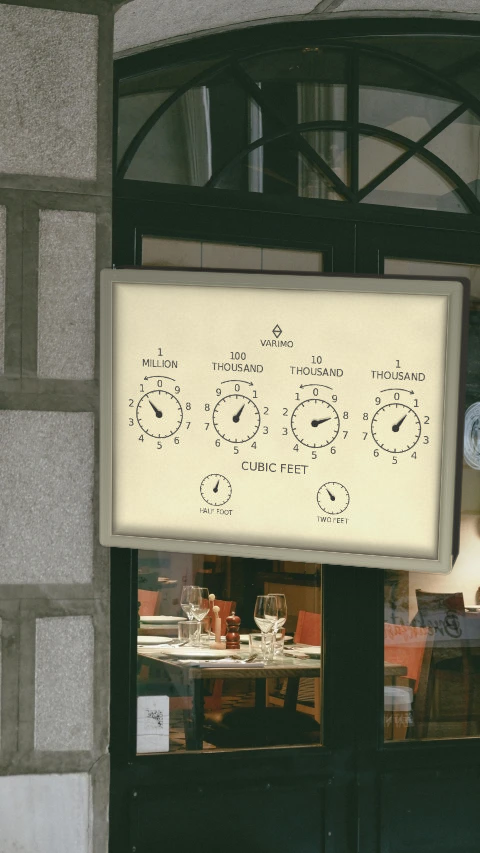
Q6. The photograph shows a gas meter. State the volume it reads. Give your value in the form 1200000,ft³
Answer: 108100,ft³
